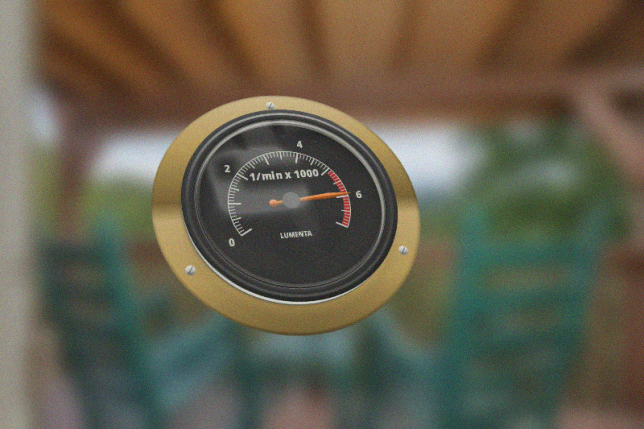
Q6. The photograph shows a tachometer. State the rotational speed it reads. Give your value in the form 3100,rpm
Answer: 6000,rpm
